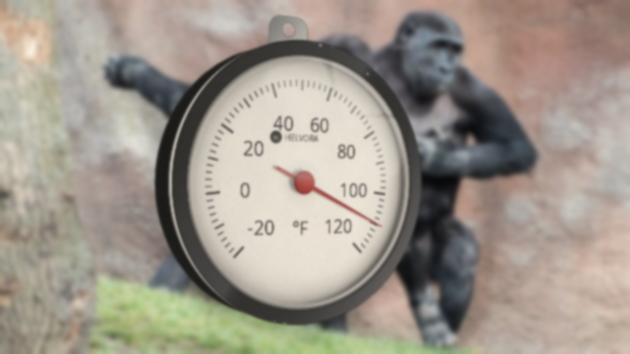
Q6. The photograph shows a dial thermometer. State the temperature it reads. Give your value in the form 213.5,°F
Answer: 110,°F
